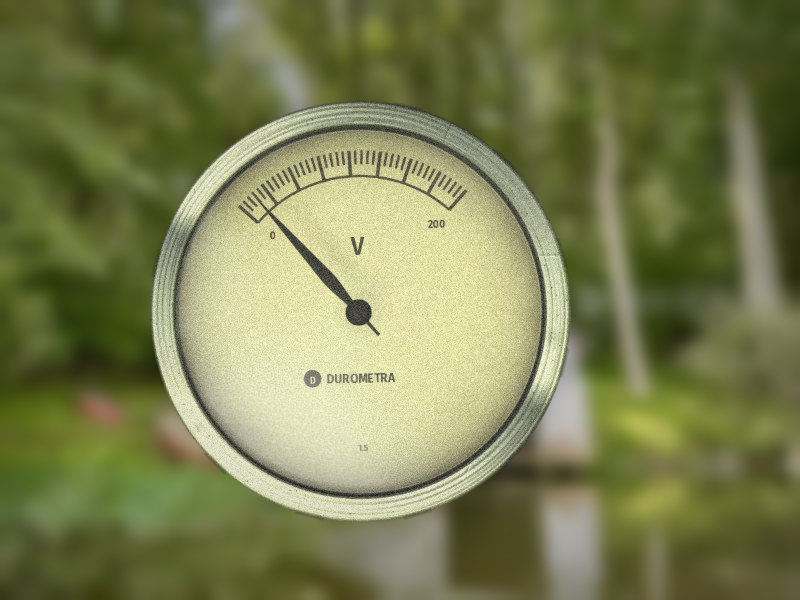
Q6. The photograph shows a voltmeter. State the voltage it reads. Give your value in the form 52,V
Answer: 15,V
